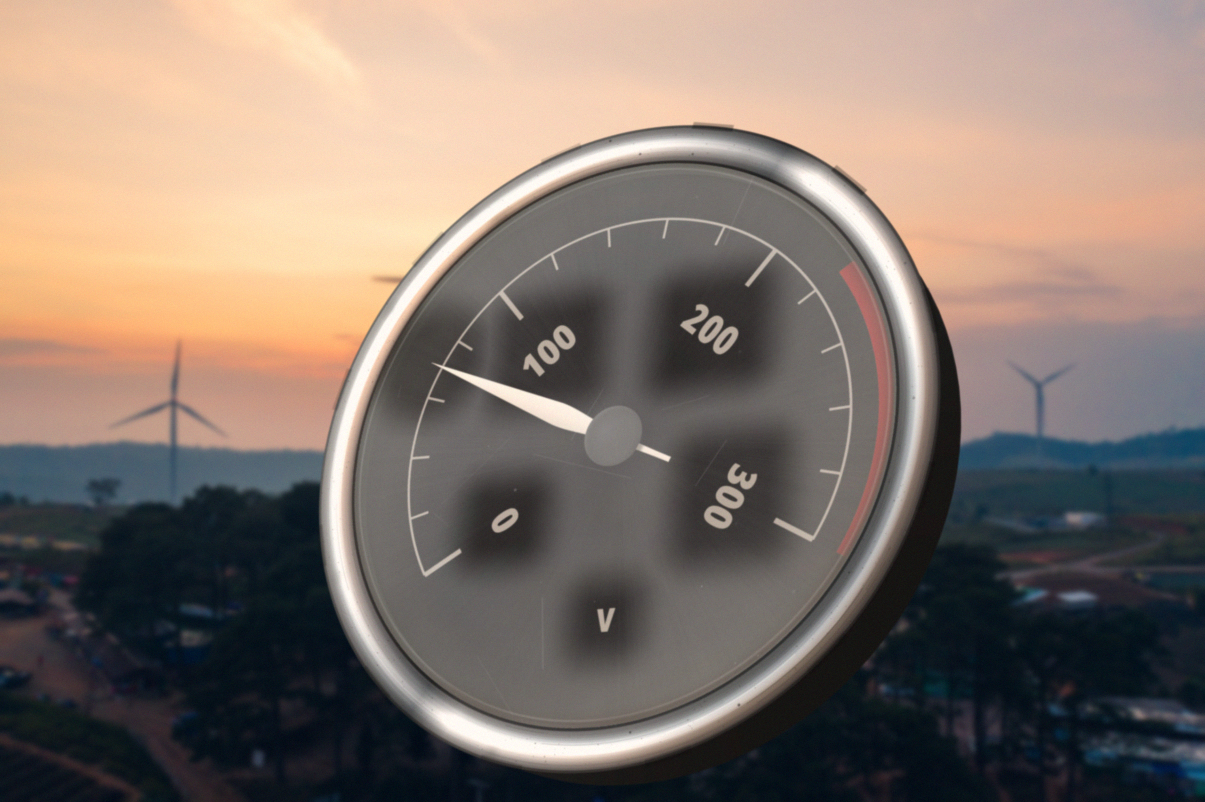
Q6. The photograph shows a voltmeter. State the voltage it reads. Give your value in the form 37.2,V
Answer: 70,V
